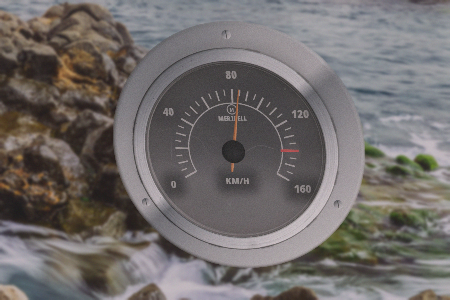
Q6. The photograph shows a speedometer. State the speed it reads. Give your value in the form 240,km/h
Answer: 85,km/h
